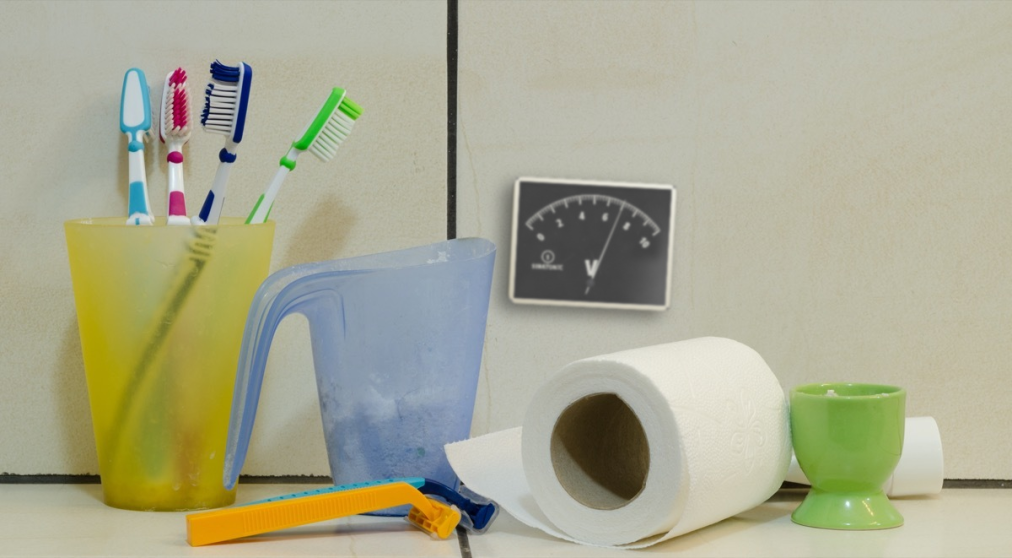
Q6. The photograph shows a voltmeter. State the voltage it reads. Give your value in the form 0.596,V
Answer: 7,V
